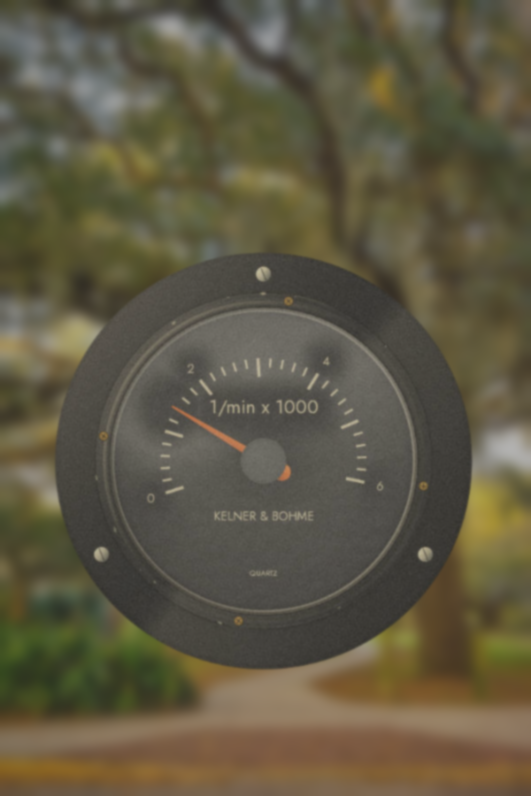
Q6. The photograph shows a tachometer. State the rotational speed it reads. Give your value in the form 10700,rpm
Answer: 1400,rpm
